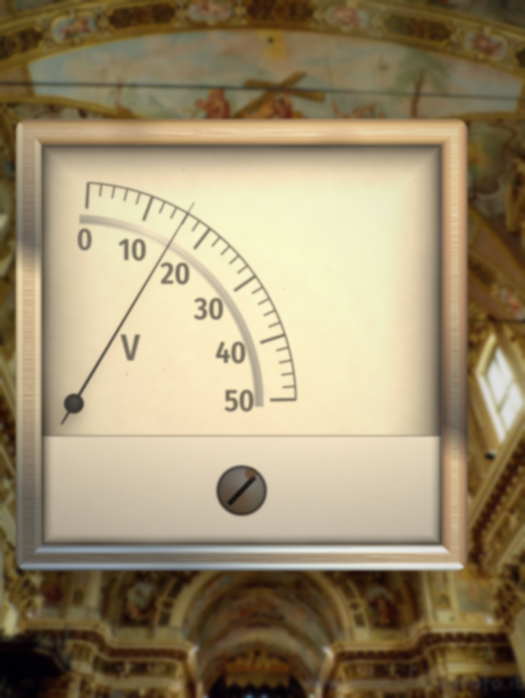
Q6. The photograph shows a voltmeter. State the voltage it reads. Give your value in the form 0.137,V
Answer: 16,V
